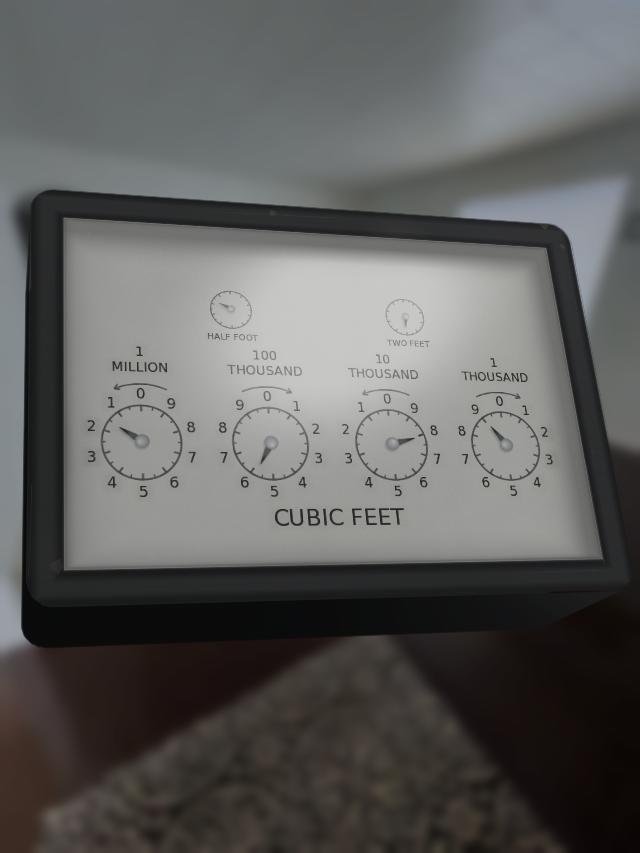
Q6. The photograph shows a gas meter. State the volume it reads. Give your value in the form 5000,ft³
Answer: 157900,ft³
